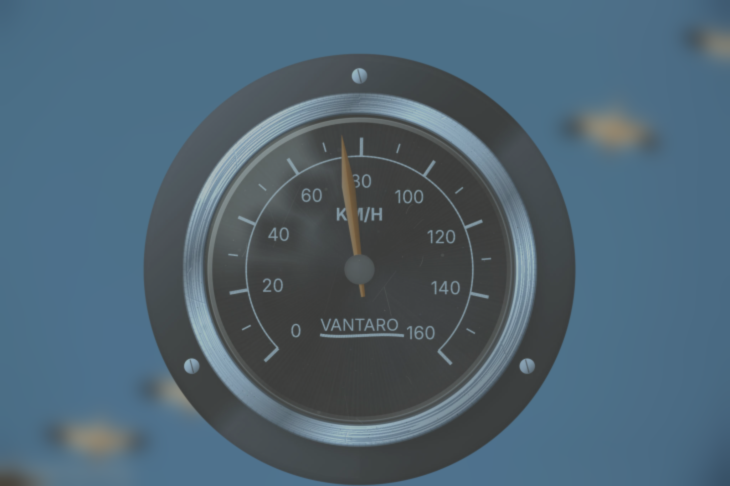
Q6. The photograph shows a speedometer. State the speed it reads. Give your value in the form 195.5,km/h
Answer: 75,km/h
